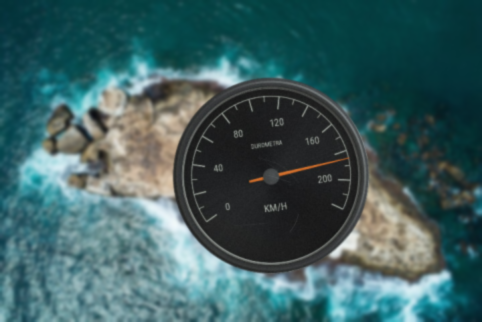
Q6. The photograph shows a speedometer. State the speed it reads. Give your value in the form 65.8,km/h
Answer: 185,km/h
